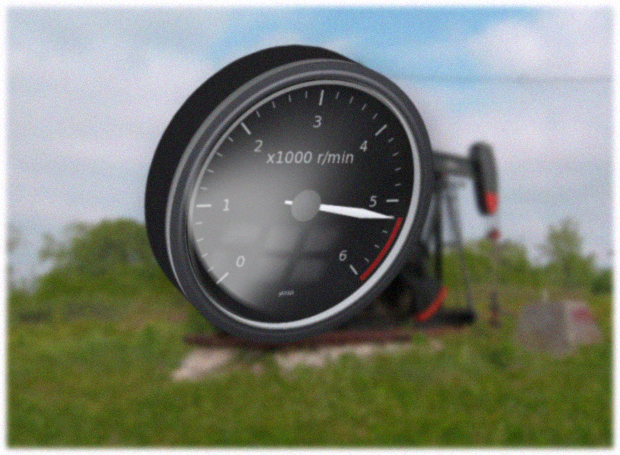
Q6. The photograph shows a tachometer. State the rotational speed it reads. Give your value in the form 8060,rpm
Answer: 5200,rpm
